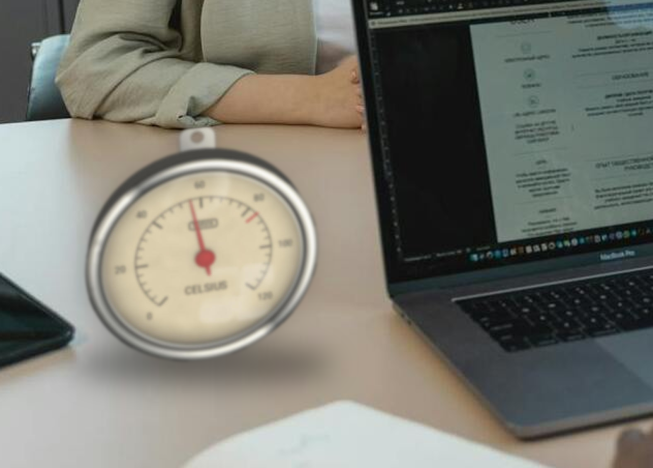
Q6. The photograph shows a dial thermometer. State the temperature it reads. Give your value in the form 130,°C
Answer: 56,°C
